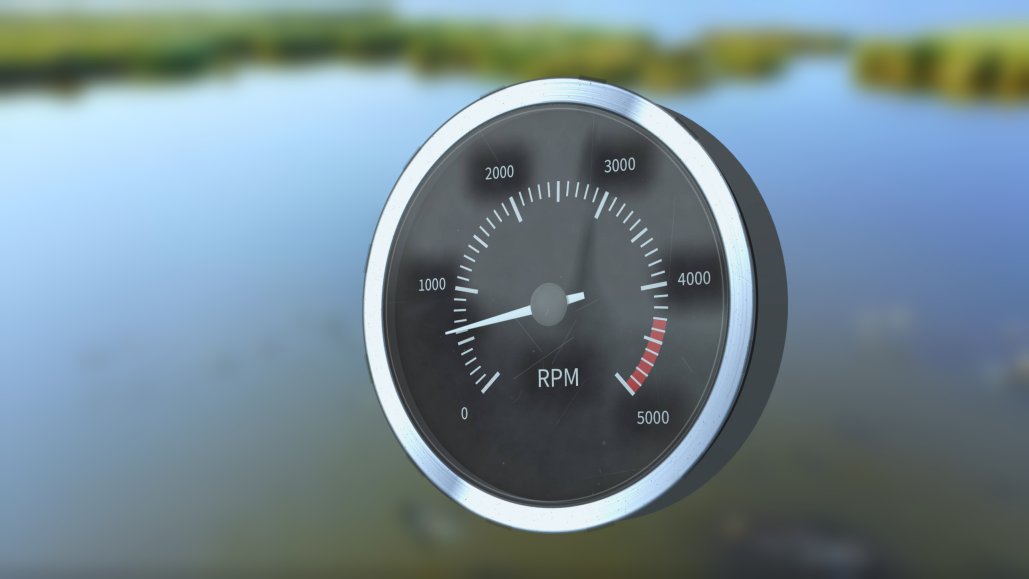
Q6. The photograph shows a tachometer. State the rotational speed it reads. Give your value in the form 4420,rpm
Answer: 600,rpm
